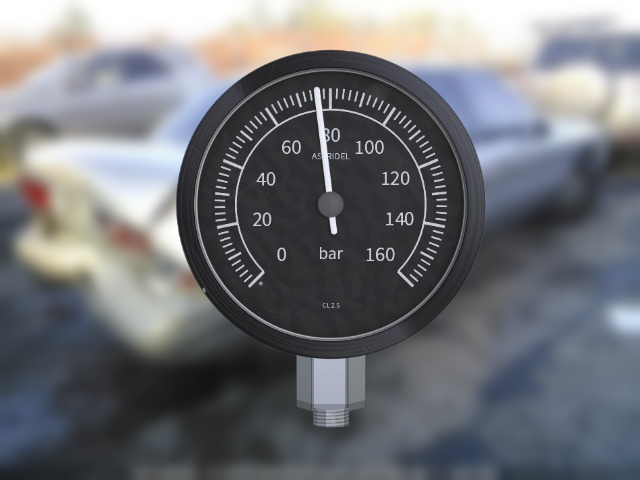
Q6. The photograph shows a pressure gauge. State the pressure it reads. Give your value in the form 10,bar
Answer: 76,bar
